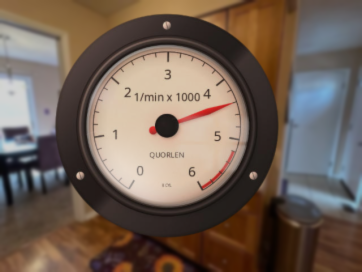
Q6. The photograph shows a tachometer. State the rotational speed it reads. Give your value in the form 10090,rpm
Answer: 4400,rpm
